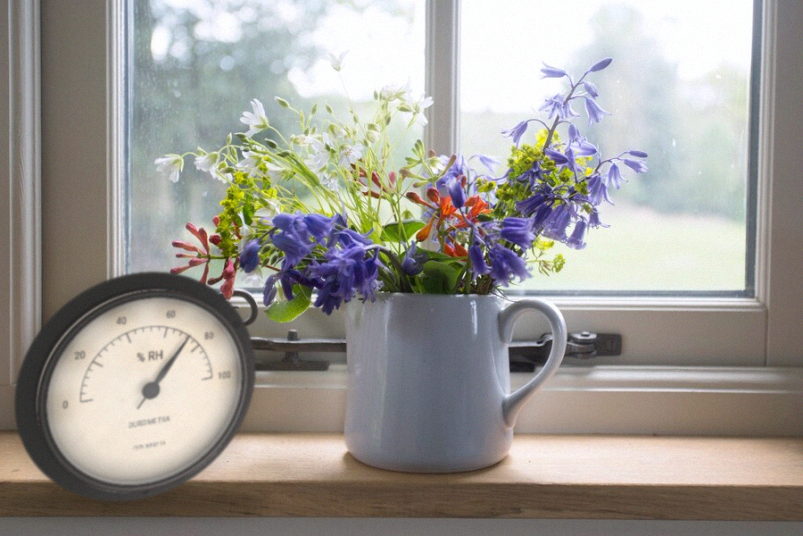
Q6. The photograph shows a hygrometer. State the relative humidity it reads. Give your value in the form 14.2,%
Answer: 72,%
